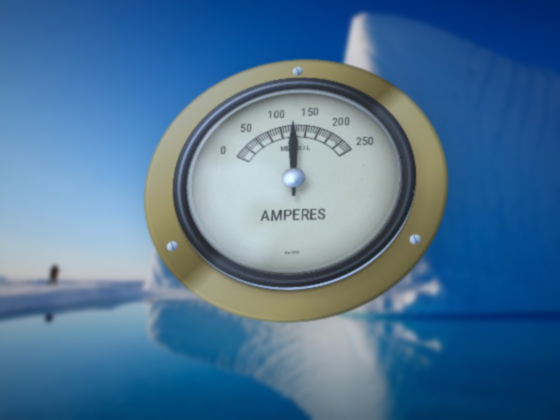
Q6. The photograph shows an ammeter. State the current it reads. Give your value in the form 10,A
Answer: 125,A
